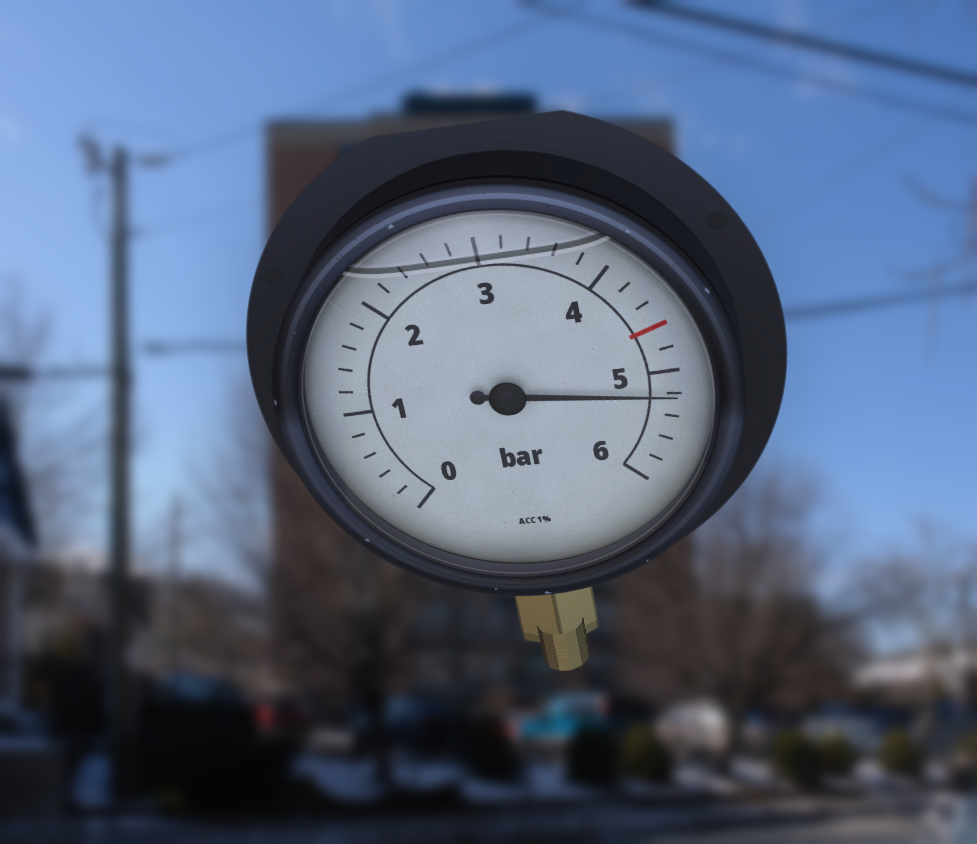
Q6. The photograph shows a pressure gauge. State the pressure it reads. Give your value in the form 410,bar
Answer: 5.2,bar
